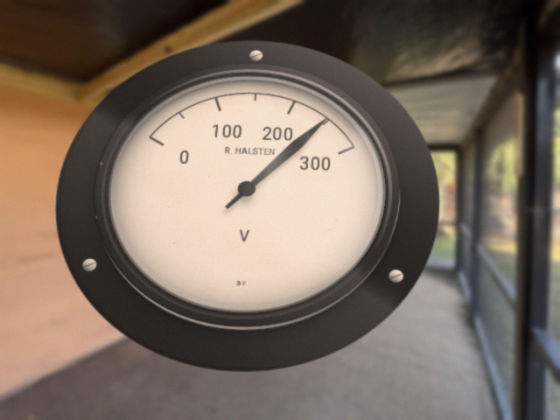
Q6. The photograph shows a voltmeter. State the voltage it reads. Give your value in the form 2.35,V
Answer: 250,V
